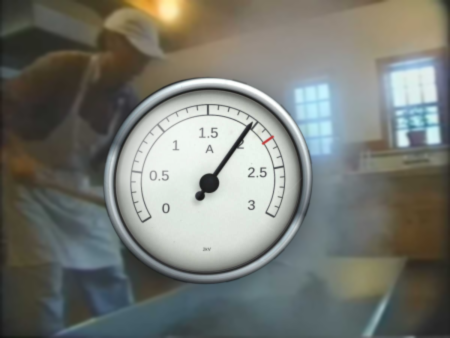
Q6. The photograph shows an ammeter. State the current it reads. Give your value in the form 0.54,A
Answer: 1.95,A
